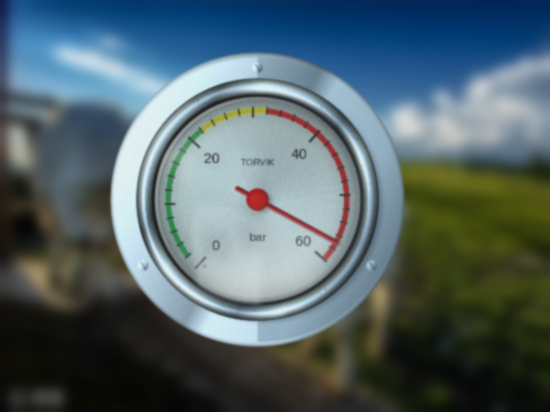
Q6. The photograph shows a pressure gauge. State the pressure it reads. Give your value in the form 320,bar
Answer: 57,bar
